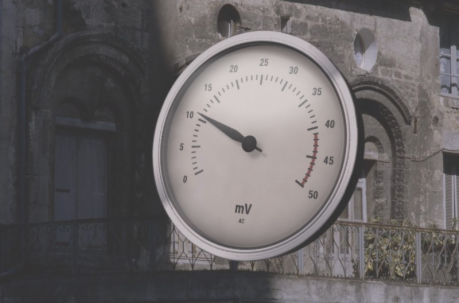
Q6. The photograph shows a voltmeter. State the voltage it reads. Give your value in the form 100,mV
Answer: 11,mV
